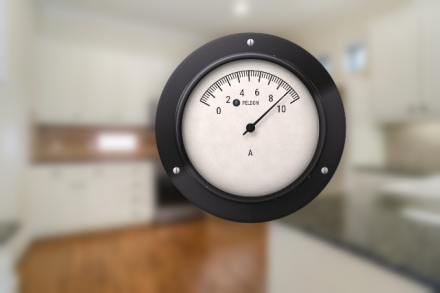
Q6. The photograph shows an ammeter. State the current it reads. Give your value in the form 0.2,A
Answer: 9,A
